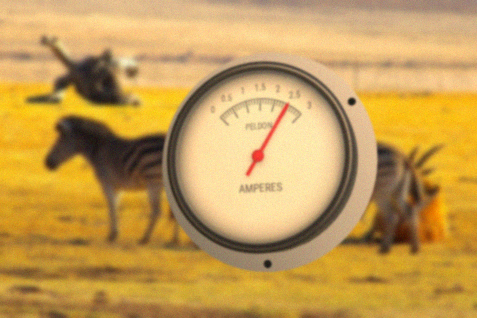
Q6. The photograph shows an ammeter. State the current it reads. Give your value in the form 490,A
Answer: 2.5,A
